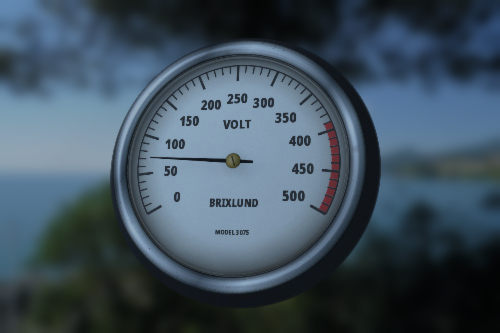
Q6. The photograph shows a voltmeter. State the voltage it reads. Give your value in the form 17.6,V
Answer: 70,V
